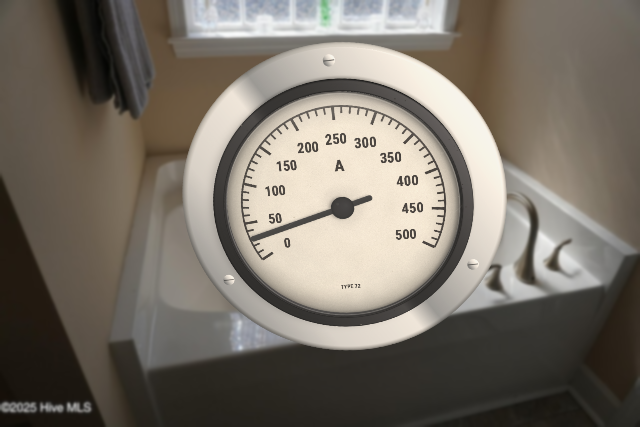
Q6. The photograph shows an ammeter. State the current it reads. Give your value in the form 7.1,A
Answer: 30,A
